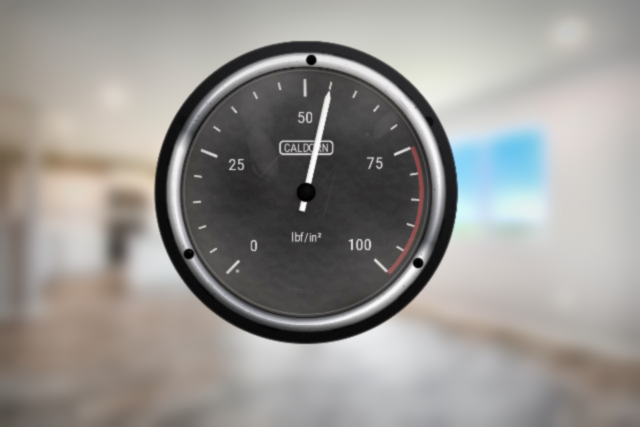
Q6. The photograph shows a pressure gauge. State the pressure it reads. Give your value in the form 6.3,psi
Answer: 55,psi
